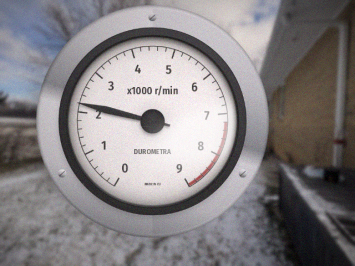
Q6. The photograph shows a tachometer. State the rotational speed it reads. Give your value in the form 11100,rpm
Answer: 2200,rpm
